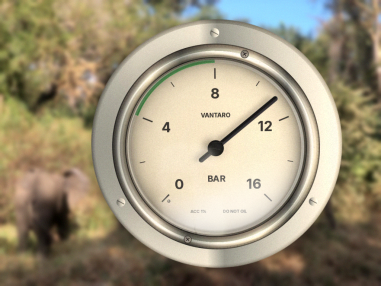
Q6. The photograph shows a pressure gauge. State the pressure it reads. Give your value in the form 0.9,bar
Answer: 11,bar
